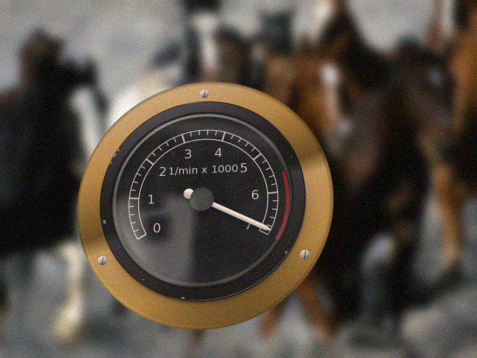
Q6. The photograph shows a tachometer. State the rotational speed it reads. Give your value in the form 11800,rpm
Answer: 6900,rpm
